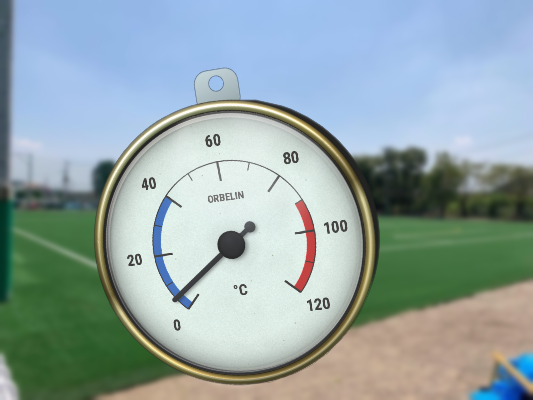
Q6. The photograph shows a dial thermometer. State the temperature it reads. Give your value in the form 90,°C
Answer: 5,°C
